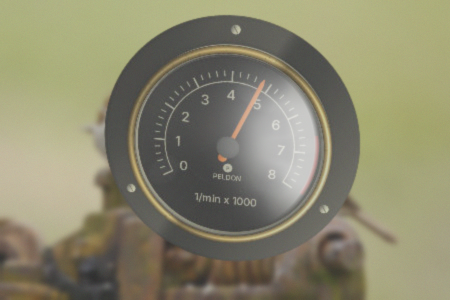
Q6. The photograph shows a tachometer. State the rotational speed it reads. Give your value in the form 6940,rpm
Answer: 4800,rpm
